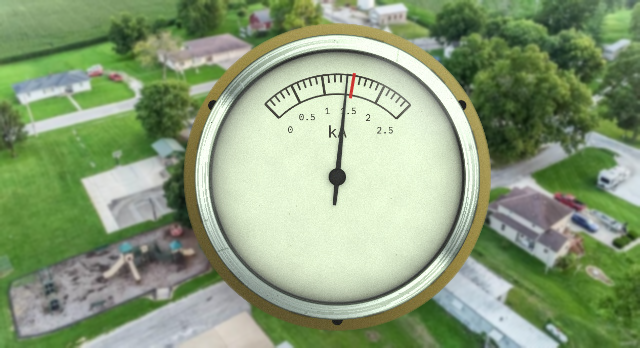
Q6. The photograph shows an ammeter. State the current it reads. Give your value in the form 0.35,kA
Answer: 1.4,kA
